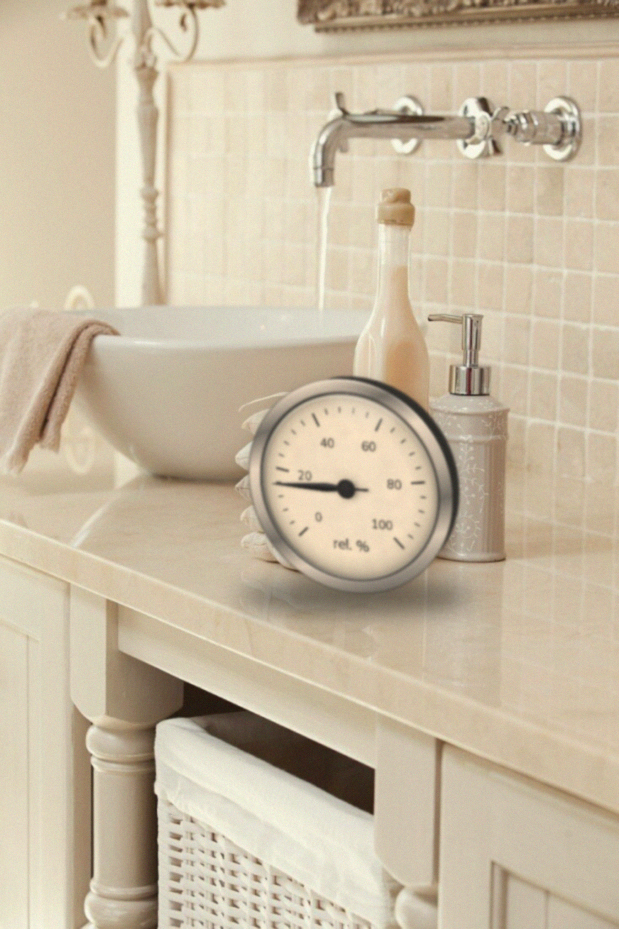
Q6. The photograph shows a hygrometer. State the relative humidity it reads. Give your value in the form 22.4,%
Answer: 16,%
